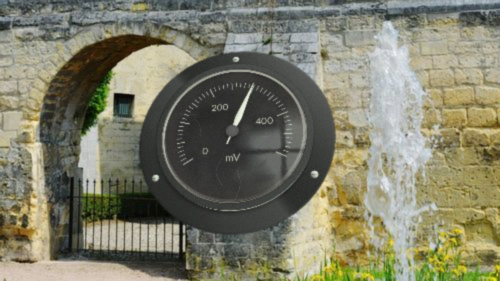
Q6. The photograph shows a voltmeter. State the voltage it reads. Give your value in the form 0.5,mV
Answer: 300,mV
